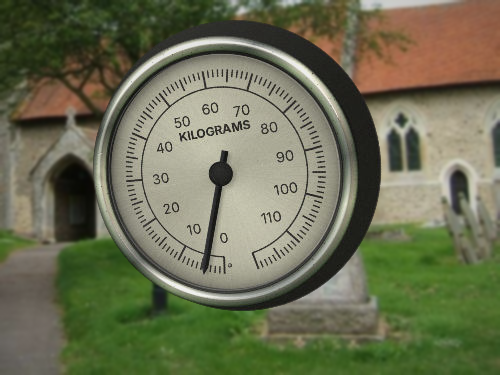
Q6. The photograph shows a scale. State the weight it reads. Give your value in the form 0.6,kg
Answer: 4,kg
